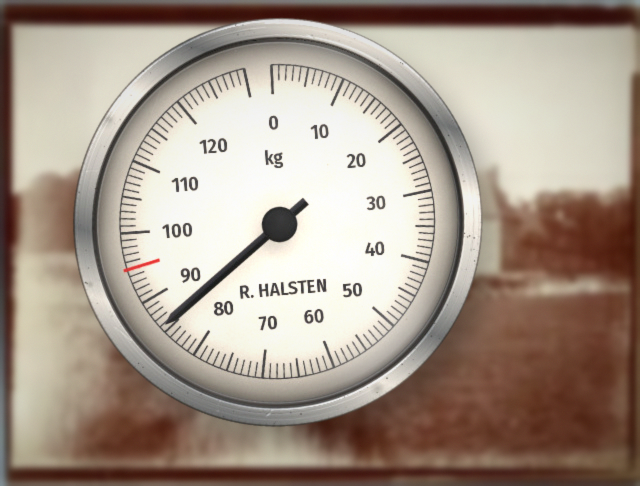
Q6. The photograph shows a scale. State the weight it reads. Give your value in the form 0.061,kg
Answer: 86,kg
